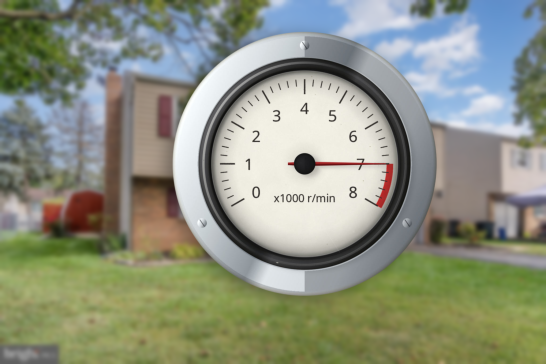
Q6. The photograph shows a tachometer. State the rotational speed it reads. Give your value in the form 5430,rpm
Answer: 7000,rpm
